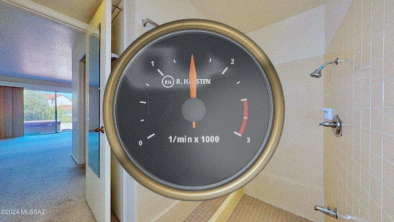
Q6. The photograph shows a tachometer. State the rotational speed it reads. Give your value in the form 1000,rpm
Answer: 1500,rpm
